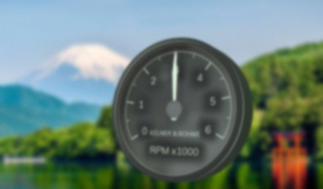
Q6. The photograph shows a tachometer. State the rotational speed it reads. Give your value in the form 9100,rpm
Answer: 3000,rpm
